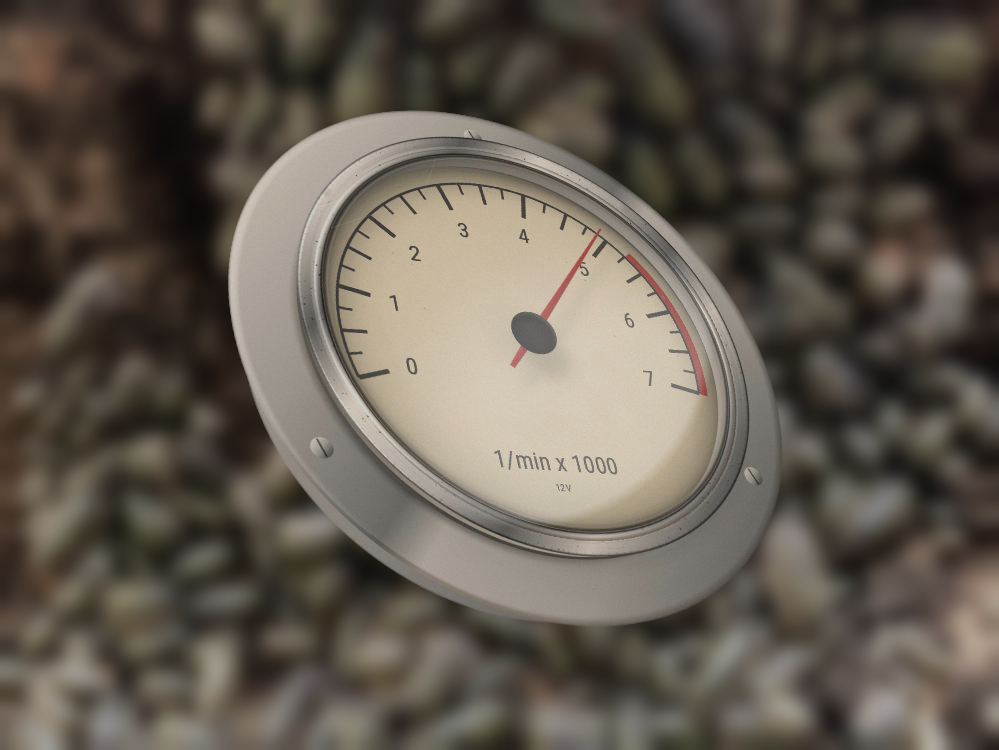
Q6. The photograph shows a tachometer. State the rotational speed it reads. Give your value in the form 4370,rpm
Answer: 4875,rpm
